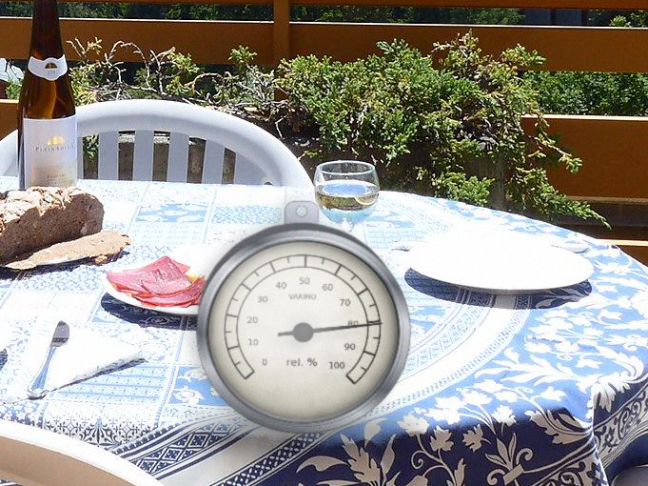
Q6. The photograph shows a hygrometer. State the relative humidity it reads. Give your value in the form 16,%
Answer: 80,%
